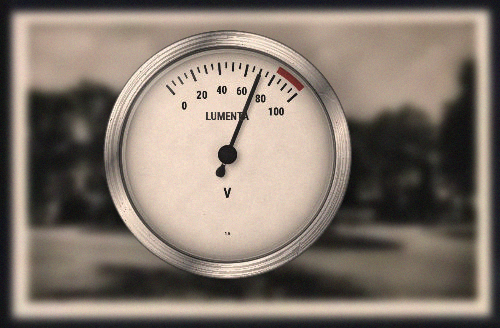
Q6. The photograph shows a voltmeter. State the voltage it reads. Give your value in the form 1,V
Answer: 70,V
